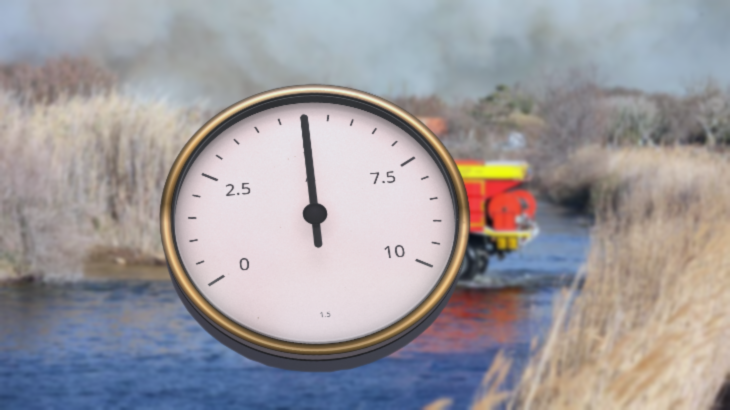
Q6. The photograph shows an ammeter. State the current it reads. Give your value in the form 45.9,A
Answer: 5,A
